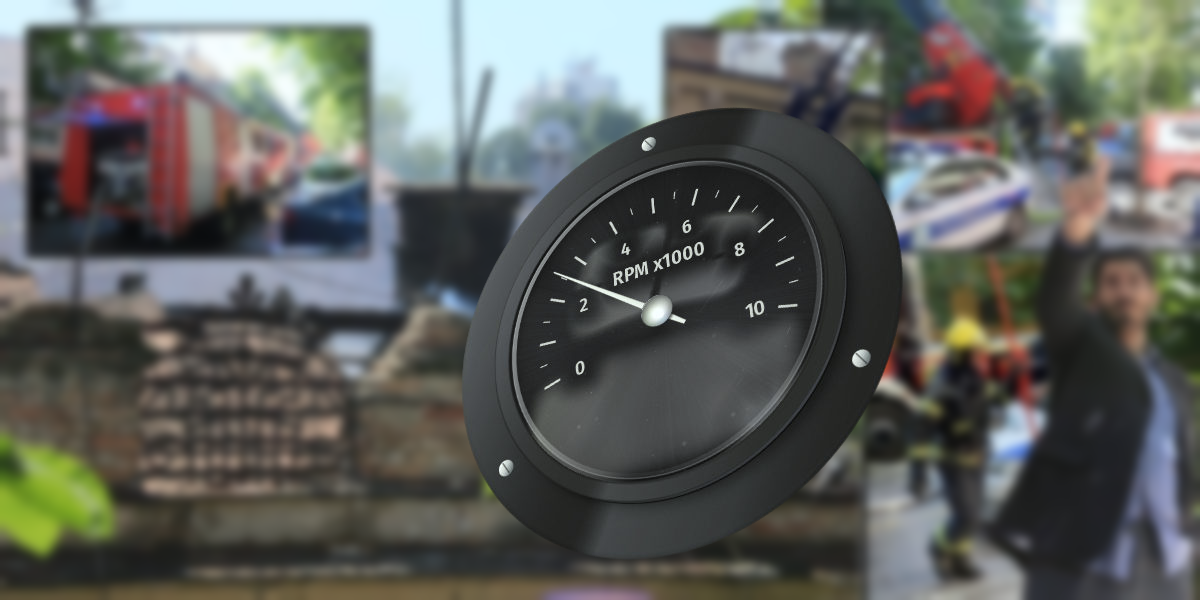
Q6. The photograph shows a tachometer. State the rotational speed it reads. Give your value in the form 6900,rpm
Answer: 2500,rpm
